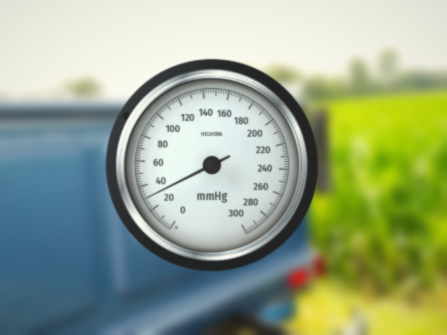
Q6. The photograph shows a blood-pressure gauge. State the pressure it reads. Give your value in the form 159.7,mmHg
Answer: 30,mmHg
